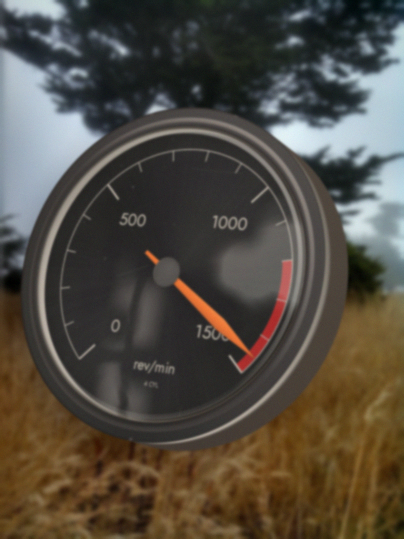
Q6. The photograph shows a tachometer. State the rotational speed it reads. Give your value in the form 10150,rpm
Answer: 1450,rpm
